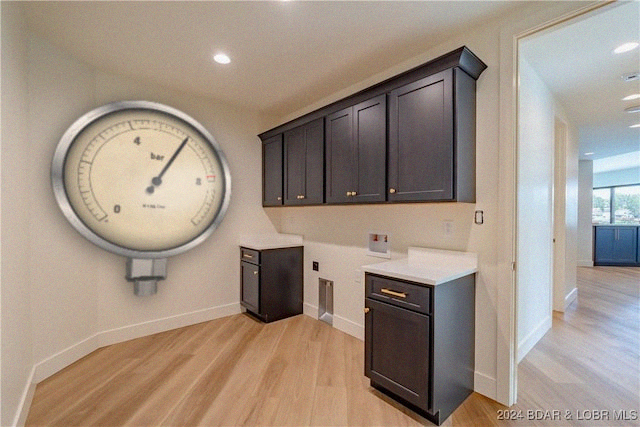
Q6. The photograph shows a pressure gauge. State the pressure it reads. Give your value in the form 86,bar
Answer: 6,bar
